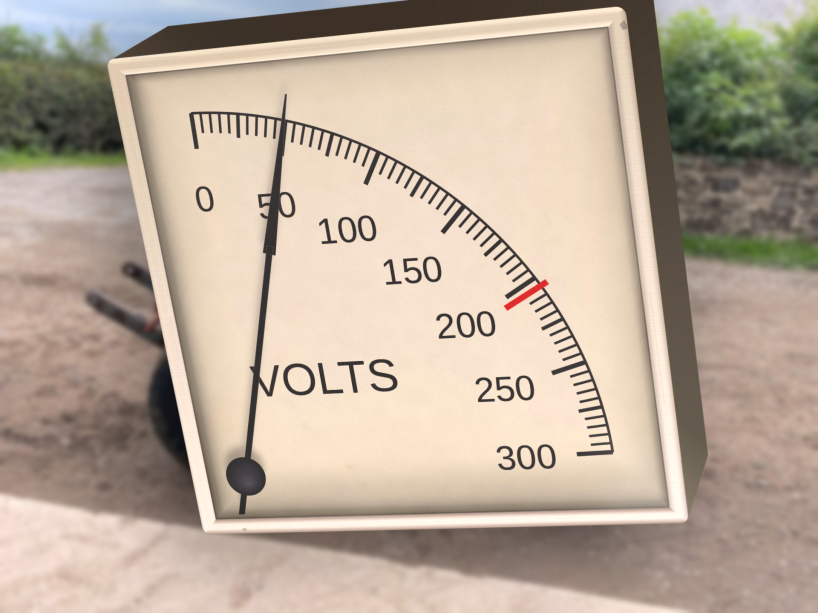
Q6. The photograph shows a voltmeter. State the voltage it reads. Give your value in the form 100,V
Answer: 50,V
